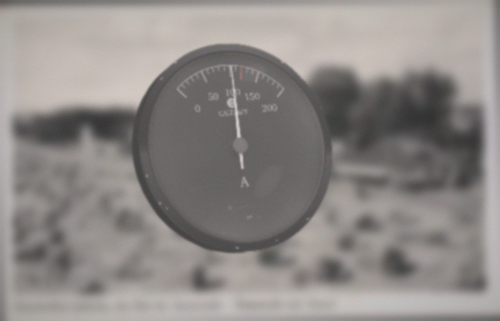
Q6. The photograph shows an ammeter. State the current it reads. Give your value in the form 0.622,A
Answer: 100,A
